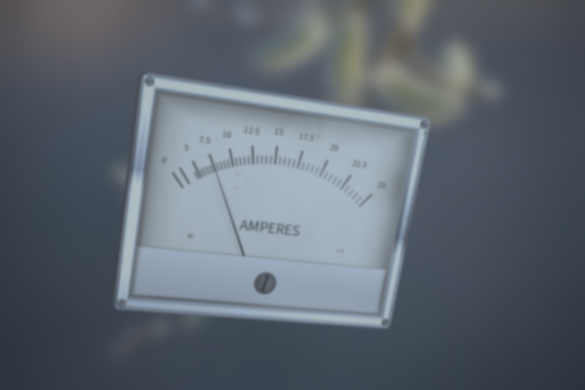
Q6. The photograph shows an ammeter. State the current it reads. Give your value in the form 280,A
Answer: 7.5,A
